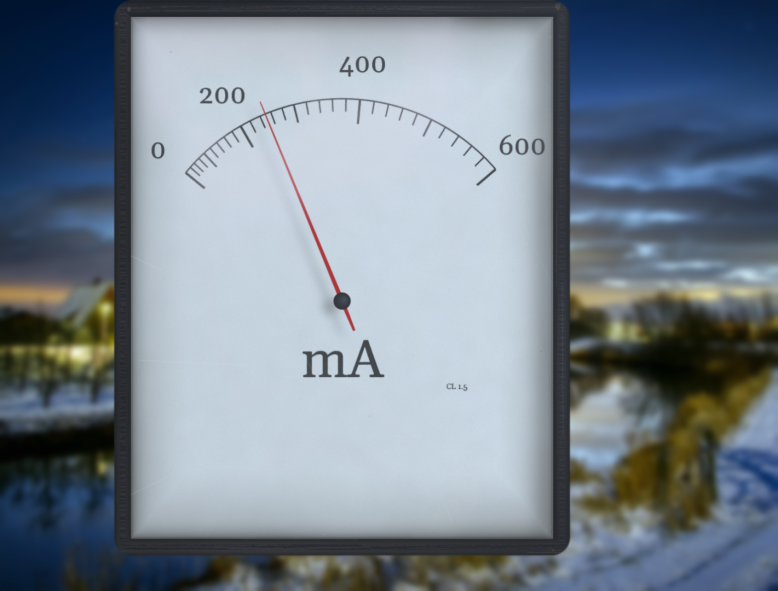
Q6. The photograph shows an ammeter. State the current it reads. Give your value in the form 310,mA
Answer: 250,mA
